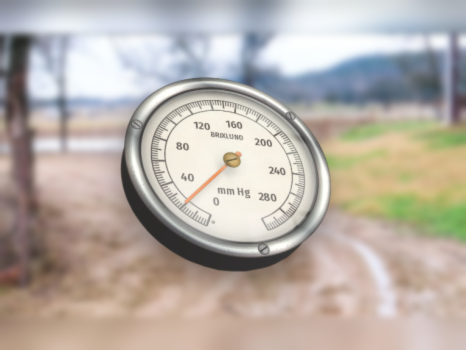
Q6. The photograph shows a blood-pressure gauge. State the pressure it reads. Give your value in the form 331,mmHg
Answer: 20,mmHg
